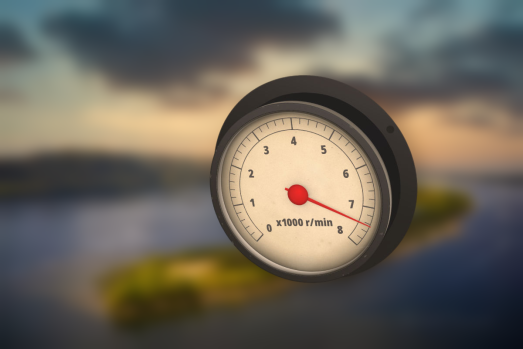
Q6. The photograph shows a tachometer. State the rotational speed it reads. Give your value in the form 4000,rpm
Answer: 7400,rpm
